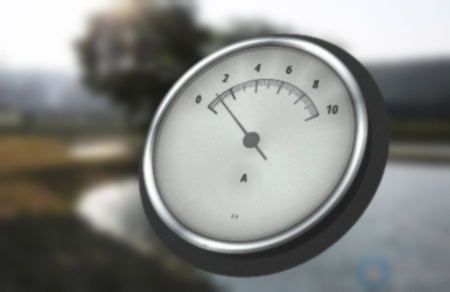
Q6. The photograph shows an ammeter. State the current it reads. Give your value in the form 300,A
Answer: 1,A
